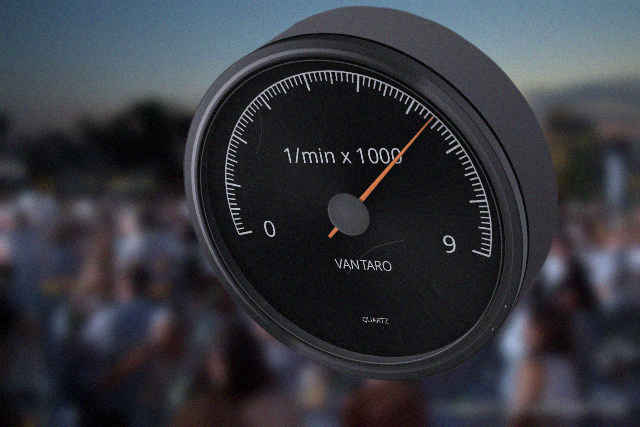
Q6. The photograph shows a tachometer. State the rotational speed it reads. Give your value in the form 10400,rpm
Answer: 6400,rpm
